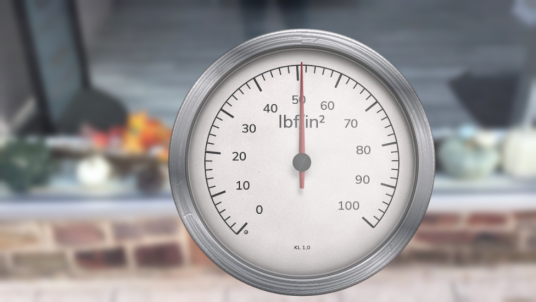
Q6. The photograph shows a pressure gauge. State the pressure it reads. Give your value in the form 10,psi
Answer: 51,psi
